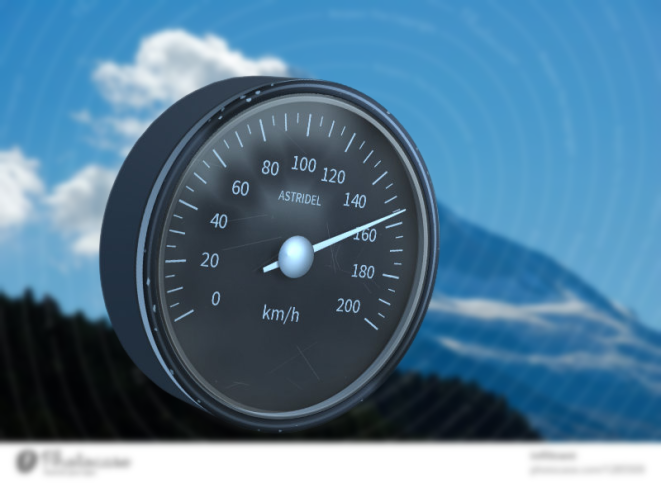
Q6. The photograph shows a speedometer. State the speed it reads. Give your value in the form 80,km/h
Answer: 155,km/h
